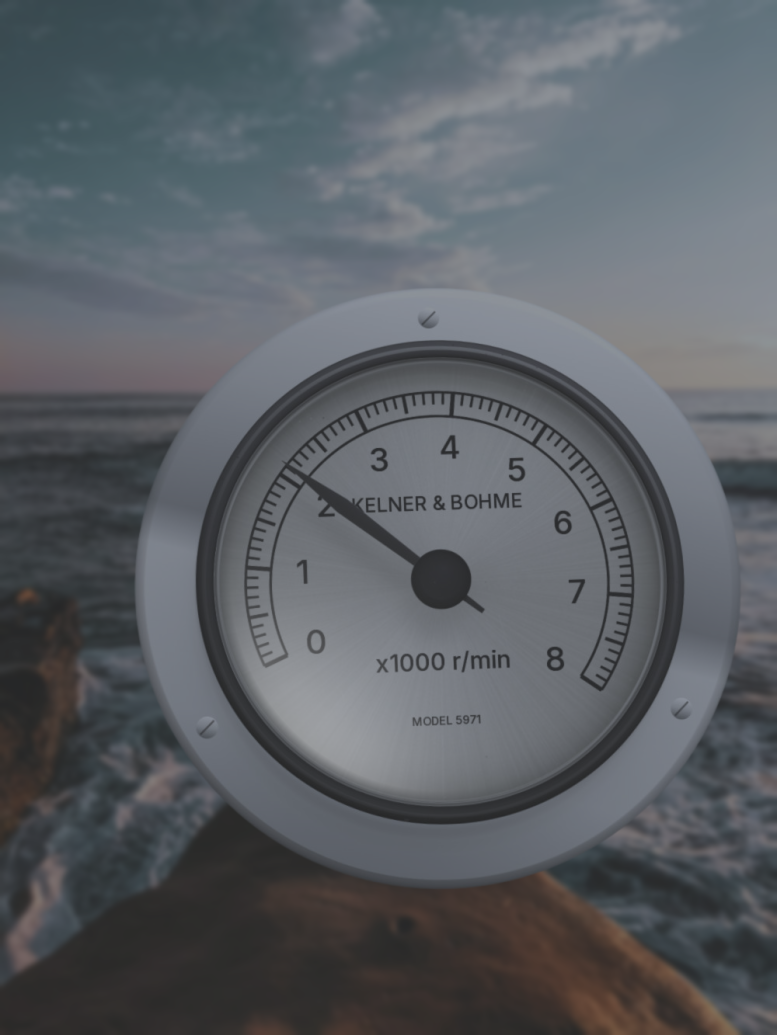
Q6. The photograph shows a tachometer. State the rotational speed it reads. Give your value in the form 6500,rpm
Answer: 2100,rpm
